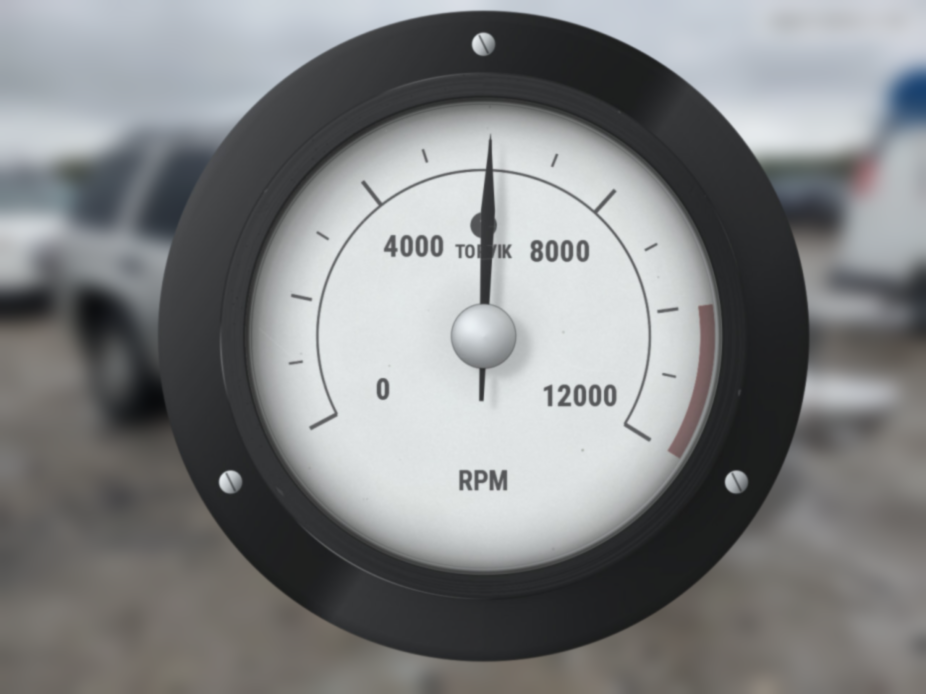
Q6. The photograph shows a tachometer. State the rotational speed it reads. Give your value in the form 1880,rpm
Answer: 6000,rpm
